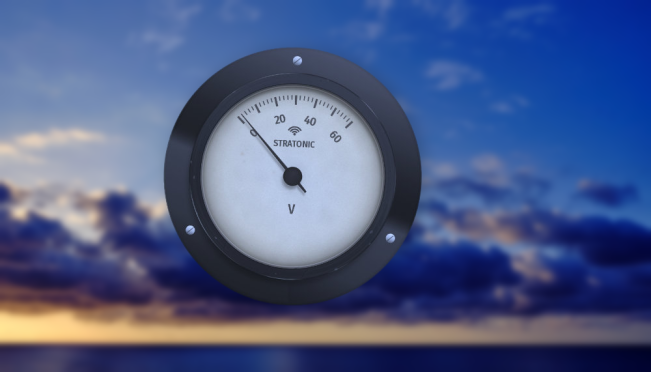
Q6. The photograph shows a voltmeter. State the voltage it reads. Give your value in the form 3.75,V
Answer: 2,V
